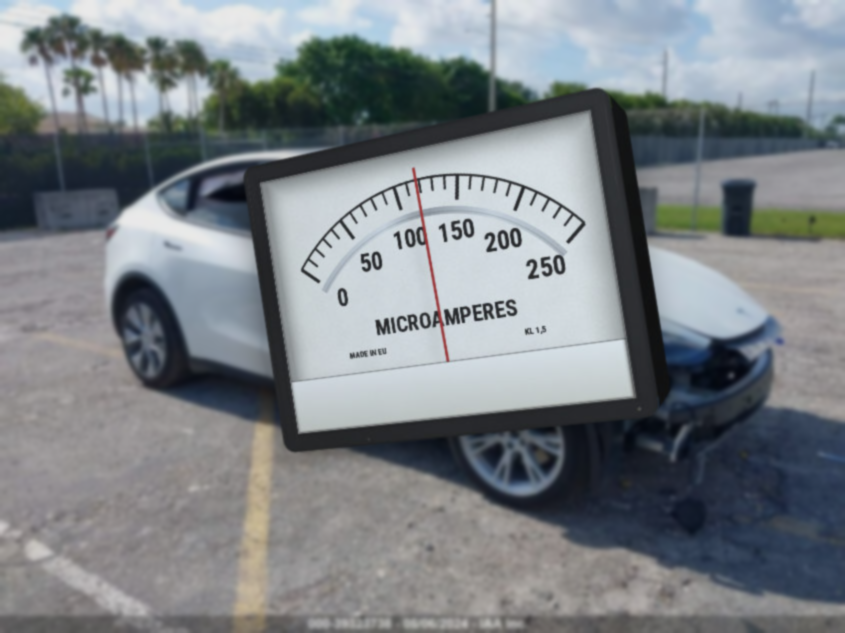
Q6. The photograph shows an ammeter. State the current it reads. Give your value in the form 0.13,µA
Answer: 120,µA
